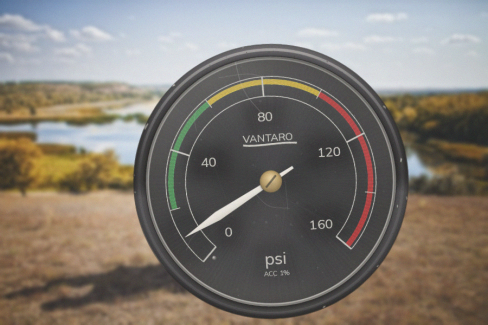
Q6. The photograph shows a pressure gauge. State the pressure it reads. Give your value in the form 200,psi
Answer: 10,psi
